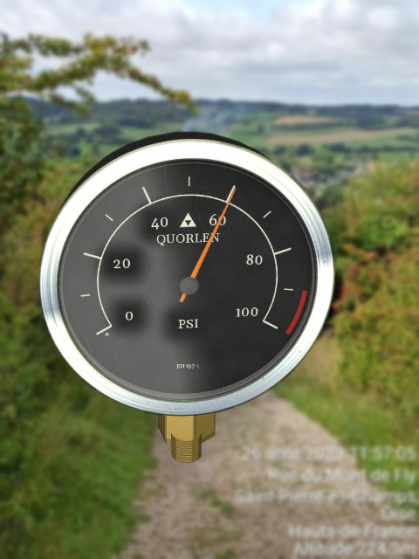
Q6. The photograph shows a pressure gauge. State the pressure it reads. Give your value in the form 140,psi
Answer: 60,psi
